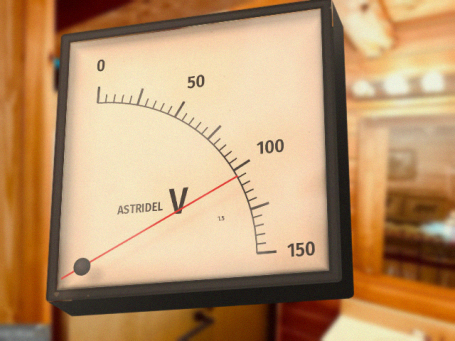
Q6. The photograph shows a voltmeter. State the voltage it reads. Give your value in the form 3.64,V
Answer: 105,V
